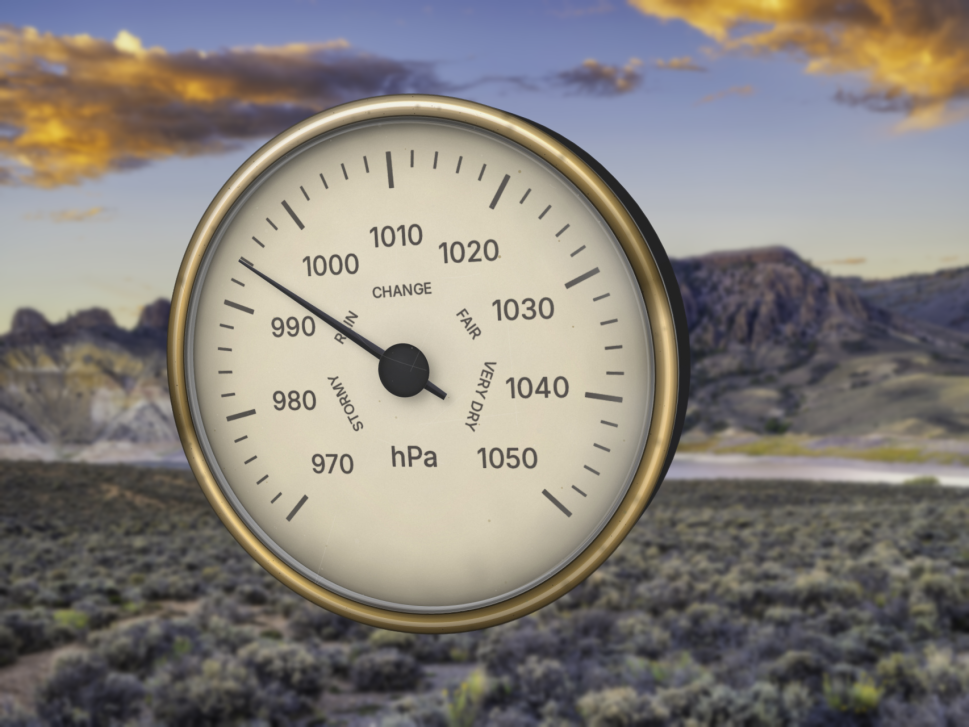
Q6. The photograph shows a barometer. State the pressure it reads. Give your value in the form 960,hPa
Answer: 994,hPa
